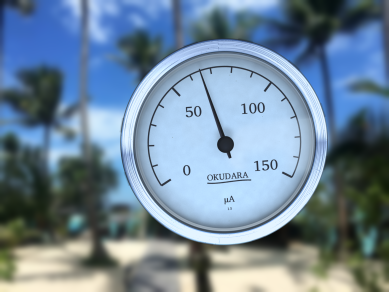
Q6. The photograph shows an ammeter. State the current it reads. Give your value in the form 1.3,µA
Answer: 65,µA
